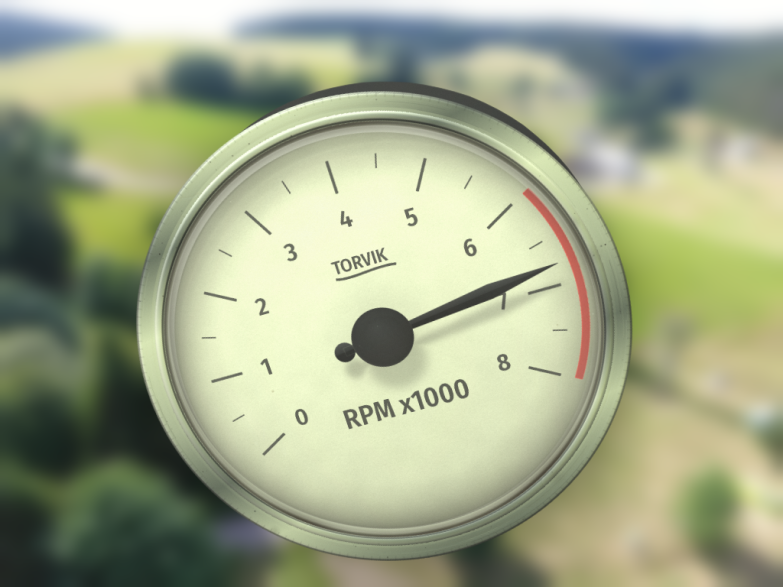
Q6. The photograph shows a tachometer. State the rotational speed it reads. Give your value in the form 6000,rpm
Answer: 6750,rpm
